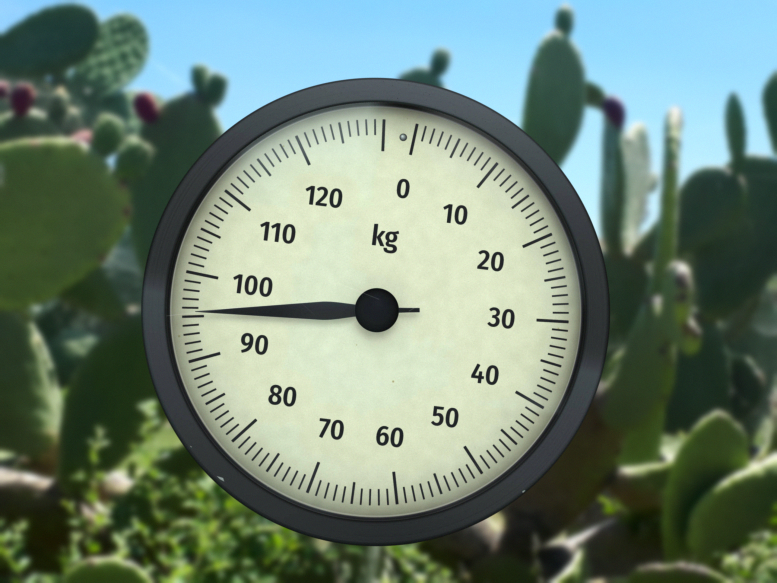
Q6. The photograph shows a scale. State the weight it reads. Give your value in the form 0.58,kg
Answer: 95.5,kg
